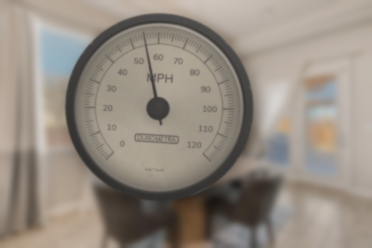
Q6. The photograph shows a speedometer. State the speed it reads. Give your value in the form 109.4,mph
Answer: 55,mph
